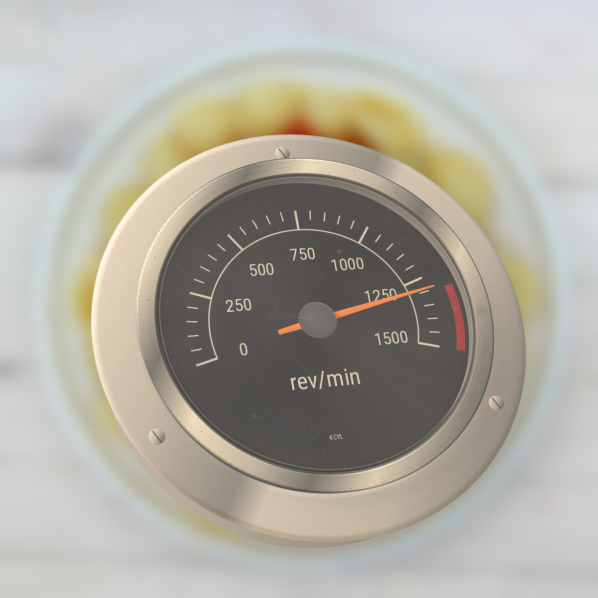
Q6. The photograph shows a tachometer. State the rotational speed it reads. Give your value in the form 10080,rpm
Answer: 1300,rpm
